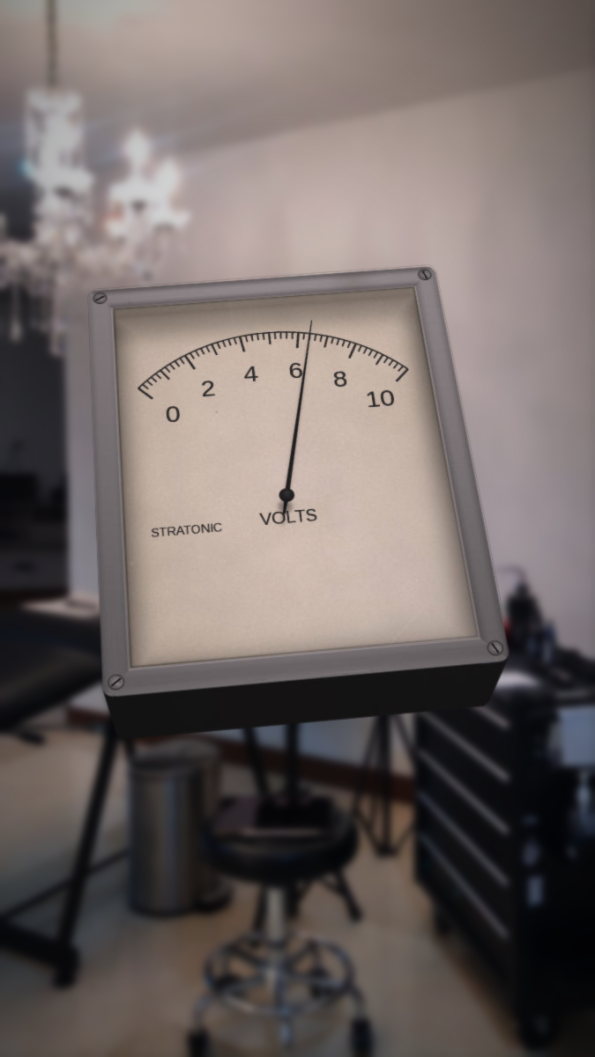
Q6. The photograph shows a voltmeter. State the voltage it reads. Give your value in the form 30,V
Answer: 6.4,V
